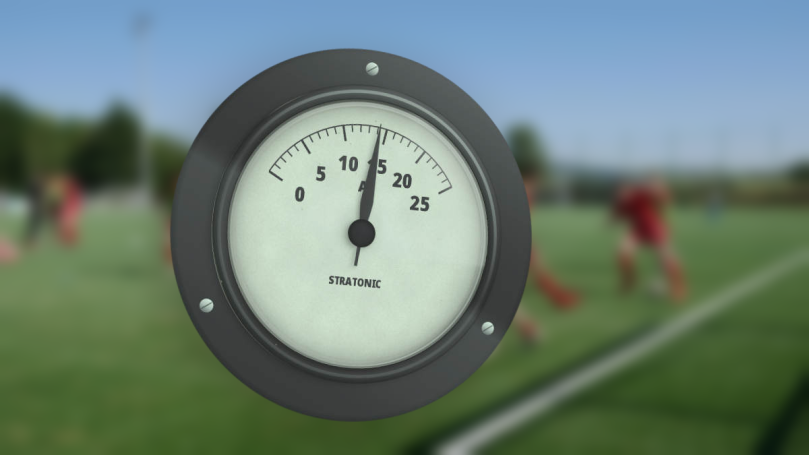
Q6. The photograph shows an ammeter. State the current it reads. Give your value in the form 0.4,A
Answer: 14,A
